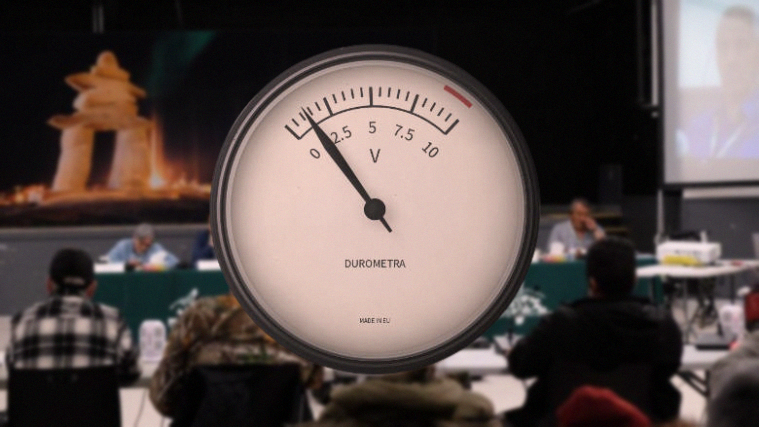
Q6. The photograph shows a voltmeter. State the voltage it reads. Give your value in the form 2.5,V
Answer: 1.25,V
